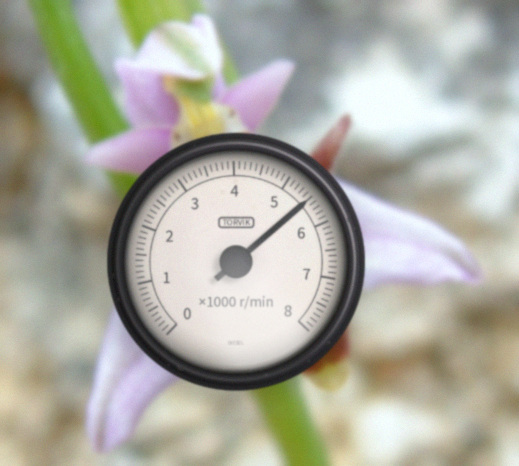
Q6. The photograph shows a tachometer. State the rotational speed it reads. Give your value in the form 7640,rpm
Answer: 5500,rpm
